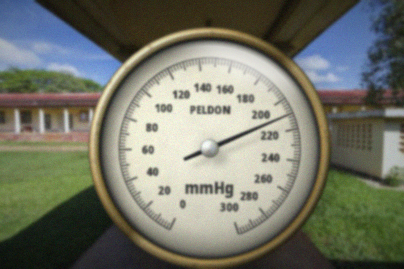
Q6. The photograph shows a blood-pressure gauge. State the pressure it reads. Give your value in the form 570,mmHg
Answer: 210,mmHg
